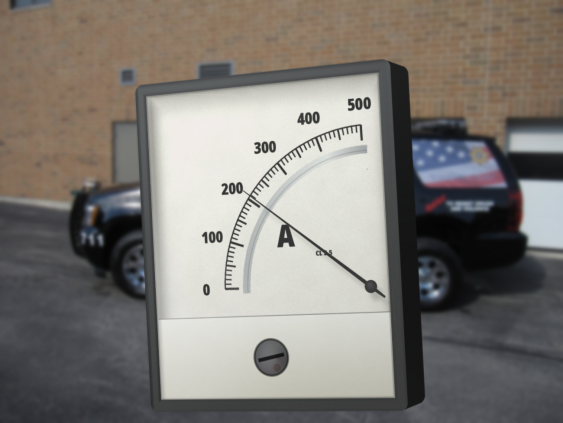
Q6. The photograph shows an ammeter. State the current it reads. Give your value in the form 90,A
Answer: 210,A
